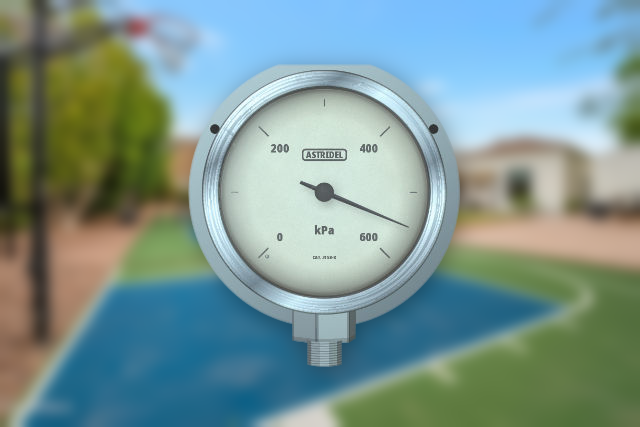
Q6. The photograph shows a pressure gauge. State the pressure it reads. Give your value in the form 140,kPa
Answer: 550,kPa
